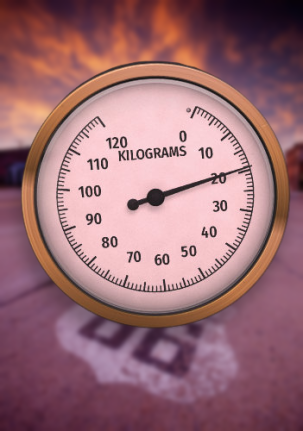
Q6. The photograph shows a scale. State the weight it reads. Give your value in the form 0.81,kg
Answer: 19,kg
